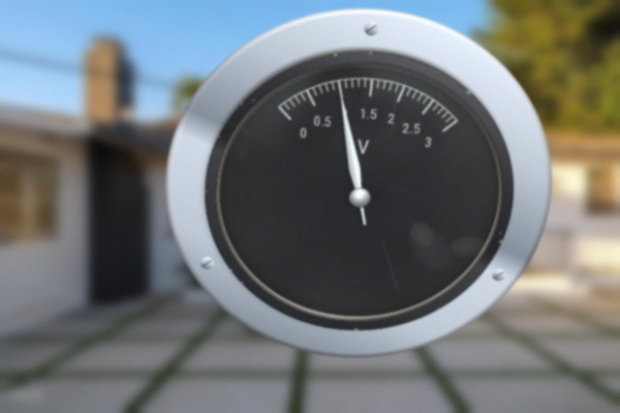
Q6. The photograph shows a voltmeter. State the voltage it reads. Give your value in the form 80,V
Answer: 1,V
